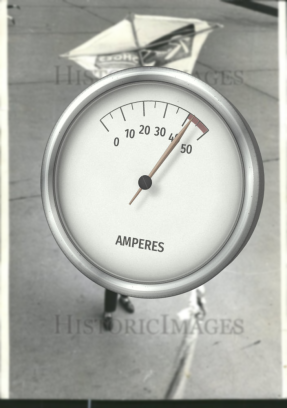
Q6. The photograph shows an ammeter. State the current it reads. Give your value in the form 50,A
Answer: 42.5,A
